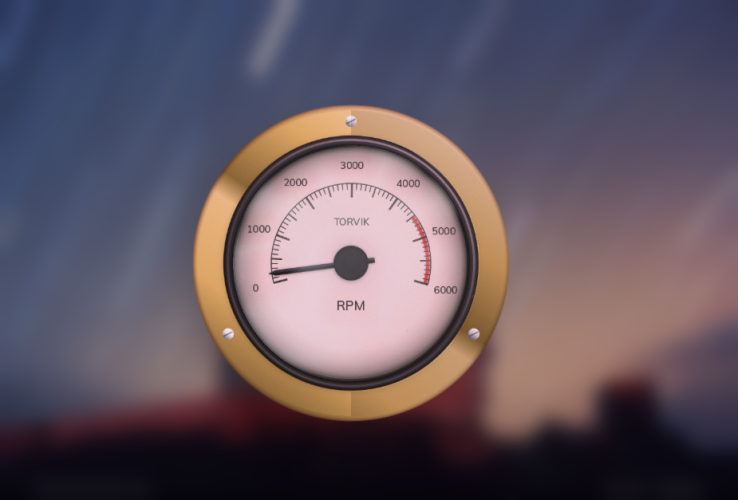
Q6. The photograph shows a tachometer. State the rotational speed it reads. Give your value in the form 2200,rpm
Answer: 200,rpm
